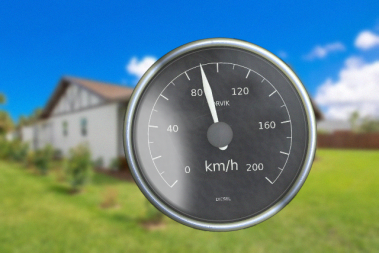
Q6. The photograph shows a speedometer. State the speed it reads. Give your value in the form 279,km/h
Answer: 90,km/h
